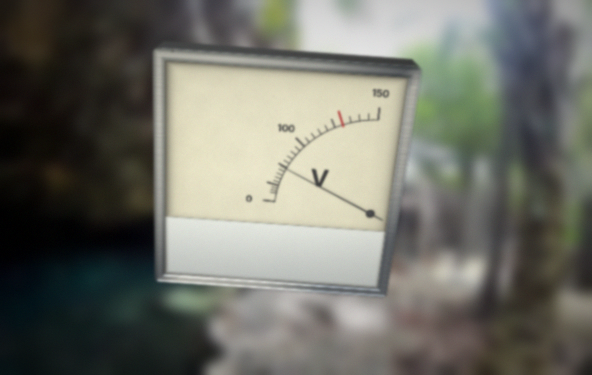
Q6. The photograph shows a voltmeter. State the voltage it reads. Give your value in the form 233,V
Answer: 75,V
